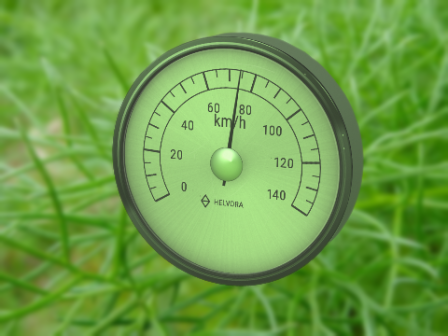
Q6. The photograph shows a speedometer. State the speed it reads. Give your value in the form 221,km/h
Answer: 75,km/h
